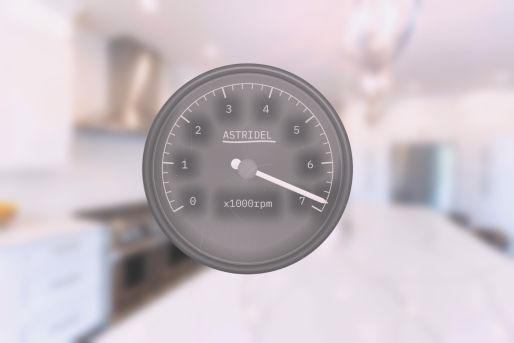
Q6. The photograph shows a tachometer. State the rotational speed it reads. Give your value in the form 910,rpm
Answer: 6800,rpm
